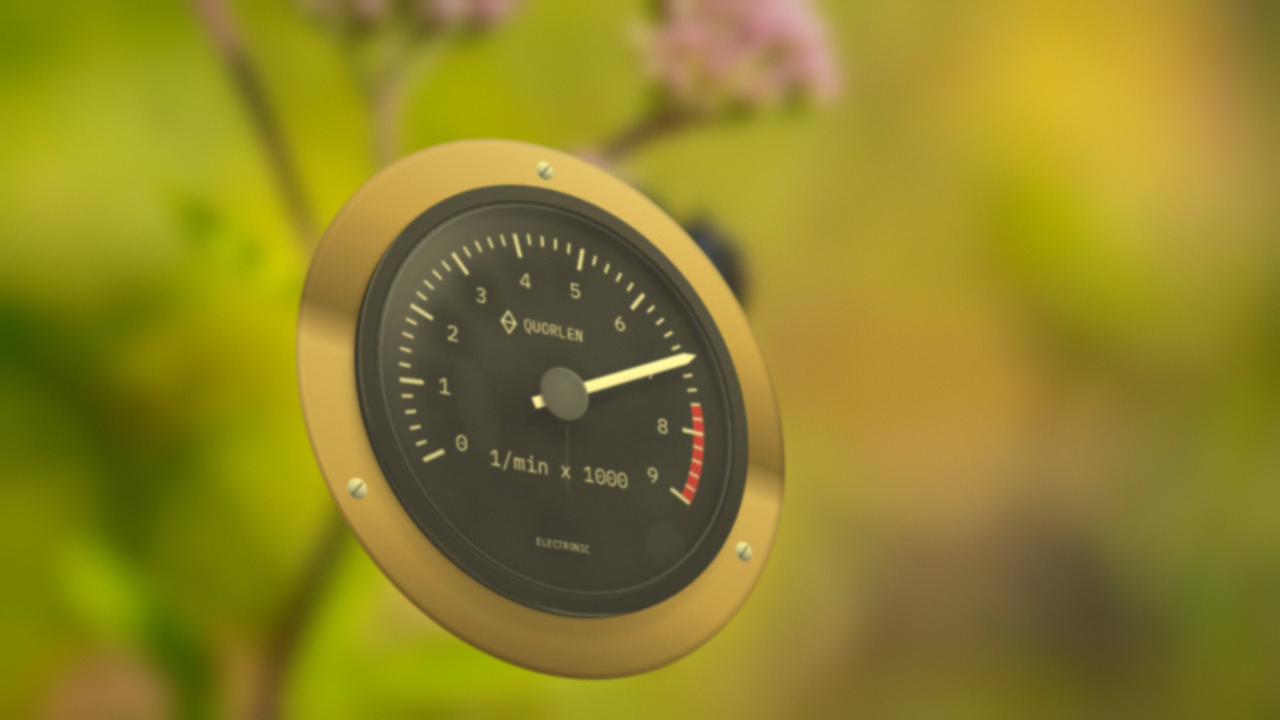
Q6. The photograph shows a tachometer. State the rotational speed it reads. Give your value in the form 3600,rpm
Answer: 7000,rpm
